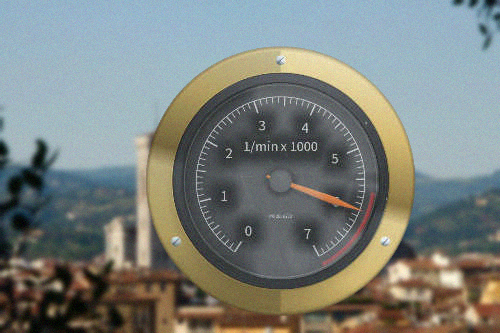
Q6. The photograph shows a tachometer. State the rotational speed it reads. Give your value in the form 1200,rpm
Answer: 6000,rpm
